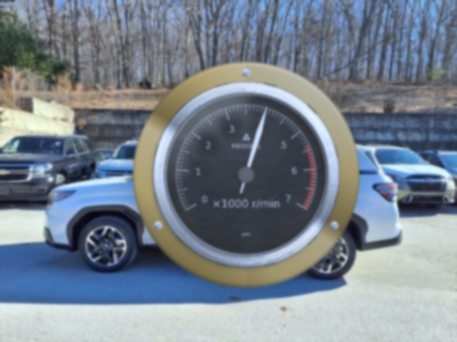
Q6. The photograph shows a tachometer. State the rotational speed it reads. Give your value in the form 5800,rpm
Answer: 4000,rpm
